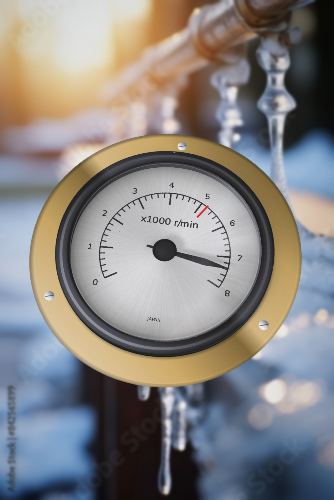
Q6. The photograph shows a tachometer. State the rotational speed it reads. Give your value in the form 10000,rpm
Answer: 7400,rpm
